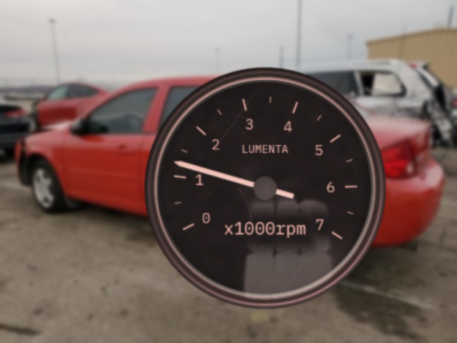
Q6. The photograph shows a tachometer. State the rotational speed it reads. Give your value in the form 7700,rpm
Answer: 1250,rpm
